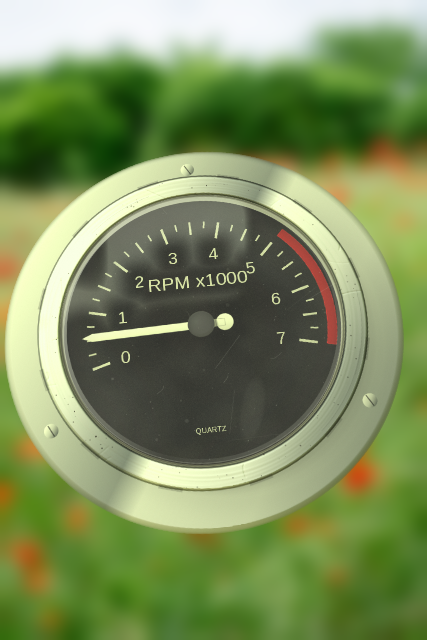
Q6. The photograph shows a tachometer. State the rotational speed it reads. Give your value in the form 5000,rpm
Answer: 500,rpm
